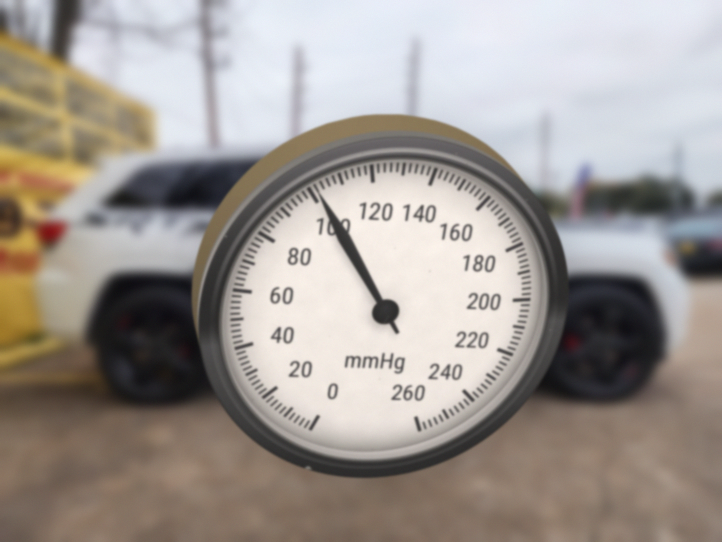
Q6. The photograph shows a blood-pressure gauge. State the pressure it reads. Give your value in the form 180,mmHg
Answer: 102,mmHg
